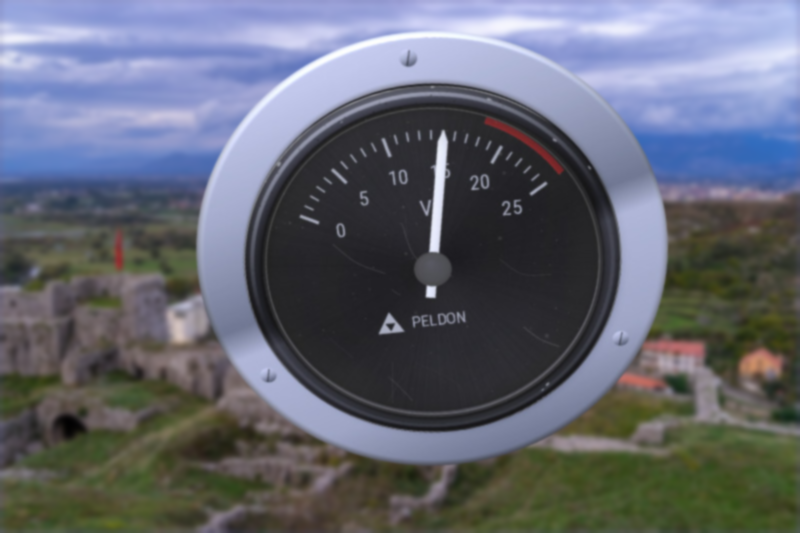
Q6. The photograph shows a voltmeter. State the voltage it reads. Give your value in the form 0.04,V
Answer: 15,V
